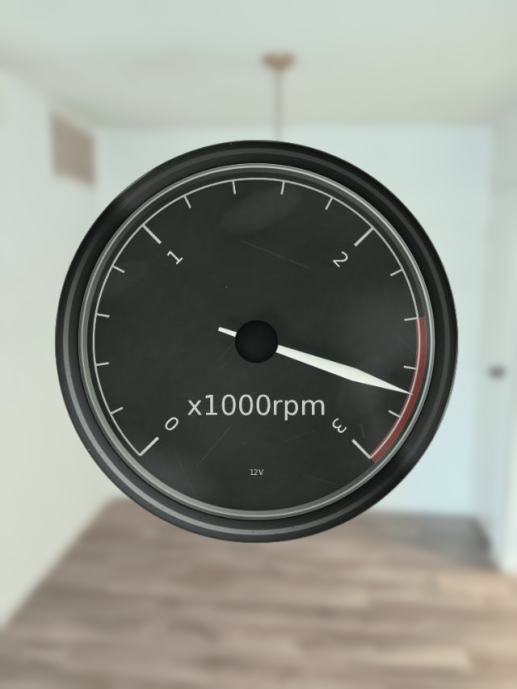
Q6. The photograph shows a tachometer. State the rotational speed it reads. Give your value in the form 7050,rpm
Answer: 2700,rpm
